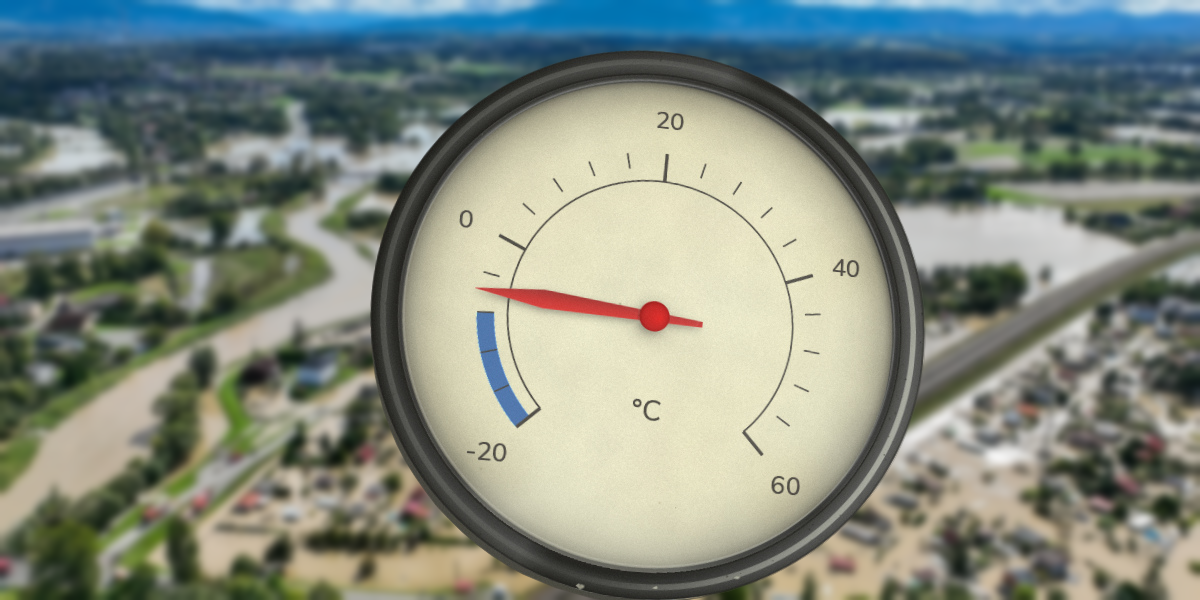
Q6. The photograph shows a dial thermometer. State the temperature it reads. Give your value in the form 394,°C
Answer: -6,°C
